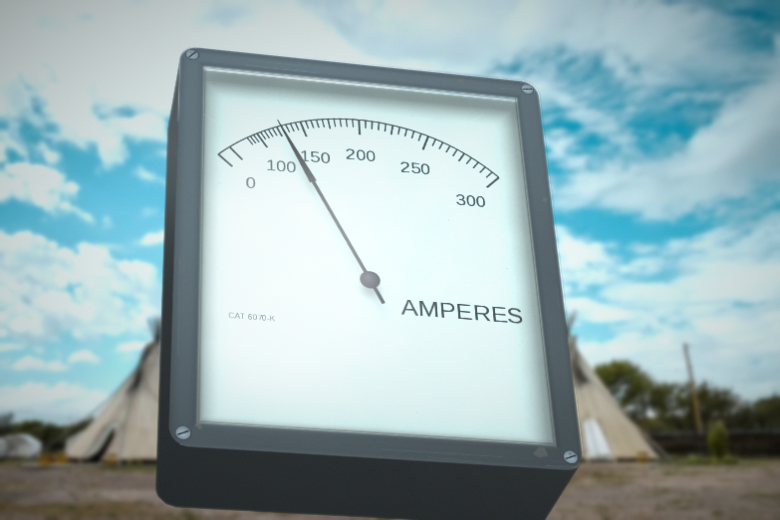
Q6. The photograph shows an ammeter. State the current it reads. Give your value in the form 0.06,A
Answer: 125,A
